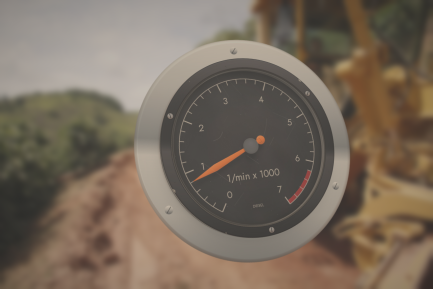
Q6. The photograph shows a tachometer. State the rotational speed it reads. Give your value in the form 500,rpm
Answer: 800,rpm
